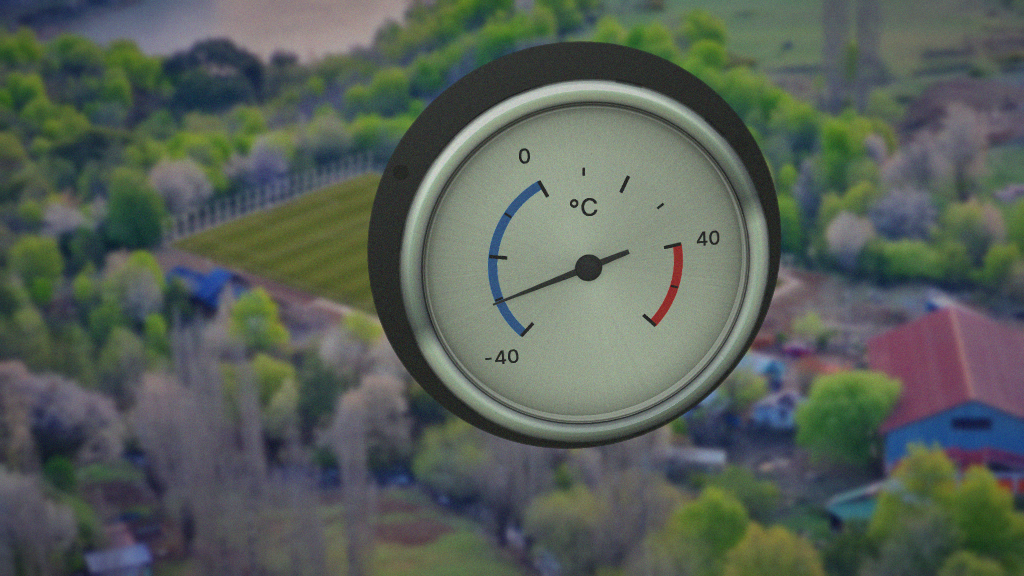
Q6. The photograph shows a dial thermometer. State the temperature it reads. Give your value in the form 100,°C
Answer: -30,°C
